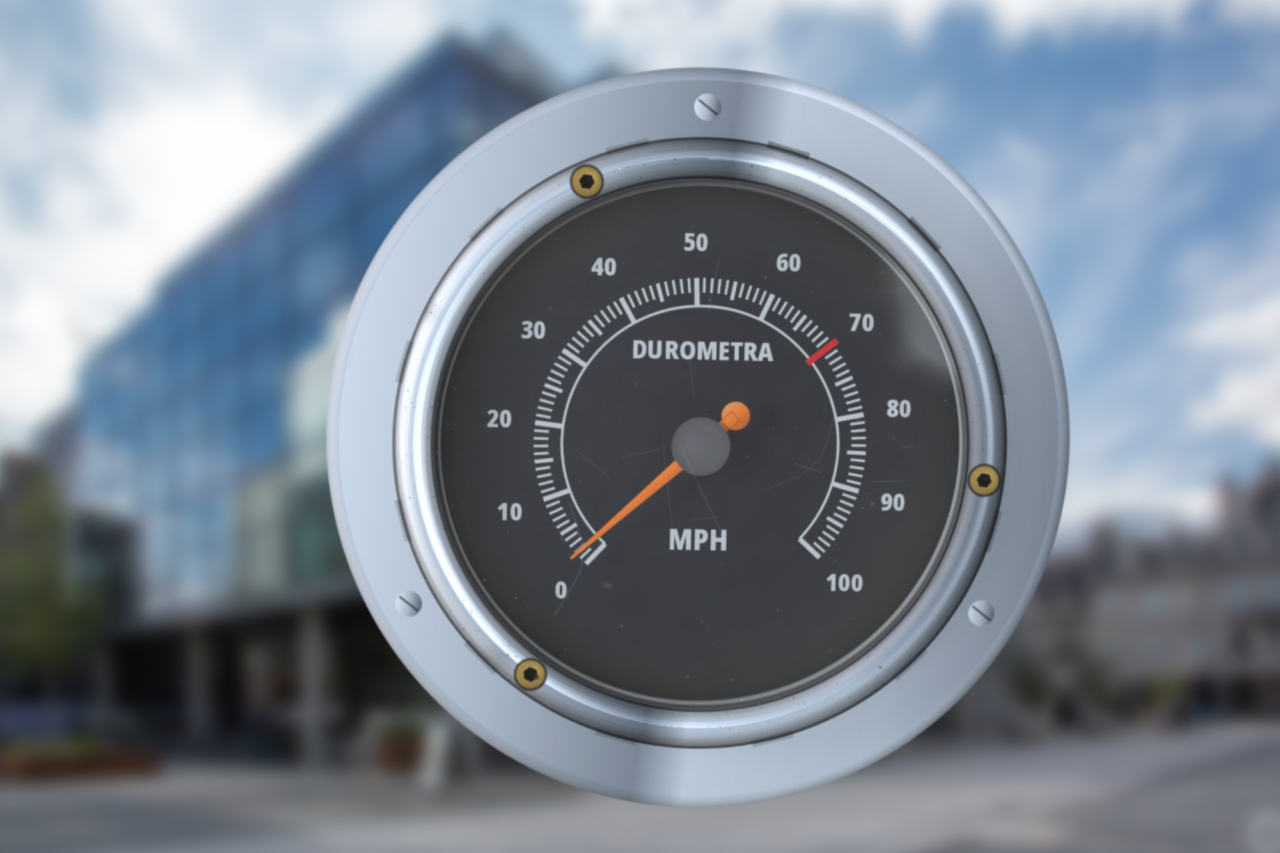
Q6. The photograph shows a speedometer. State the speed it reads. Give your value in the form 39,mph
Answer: 2,mph
